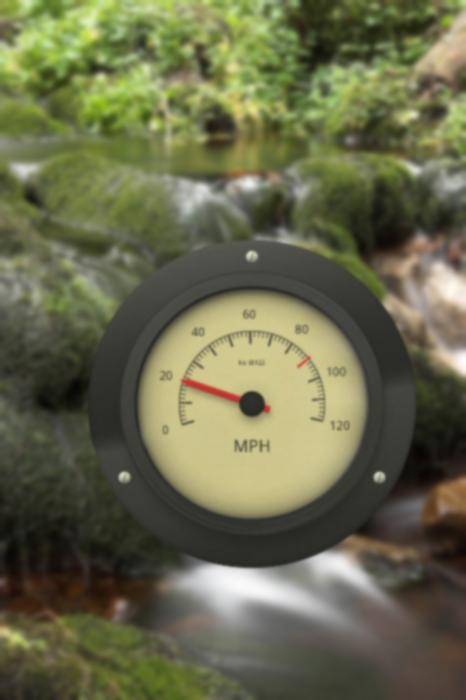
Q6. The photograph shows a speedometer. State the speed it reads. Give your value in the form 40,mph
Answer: 20,mph
